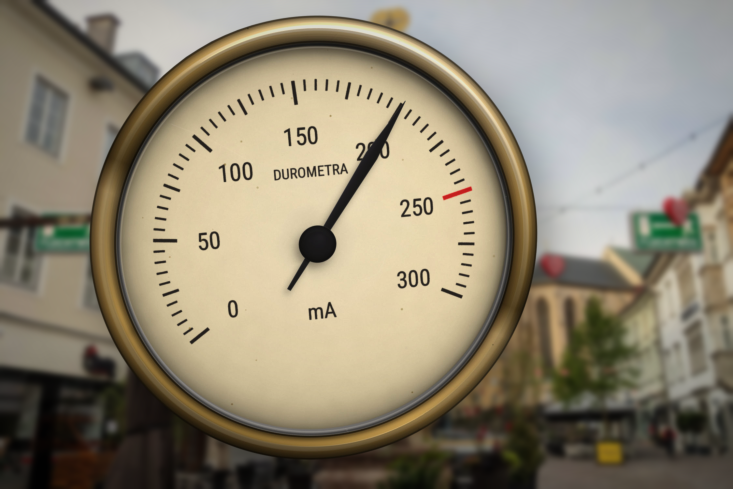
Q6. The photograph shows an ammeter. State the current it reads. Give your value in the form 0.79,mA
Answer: 200,mA
